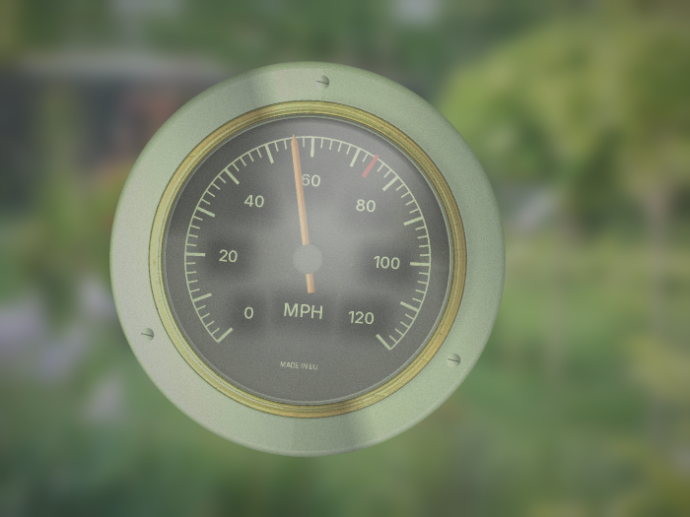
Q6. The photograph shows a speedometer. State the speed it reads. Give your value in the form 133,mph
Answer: 56,mph
